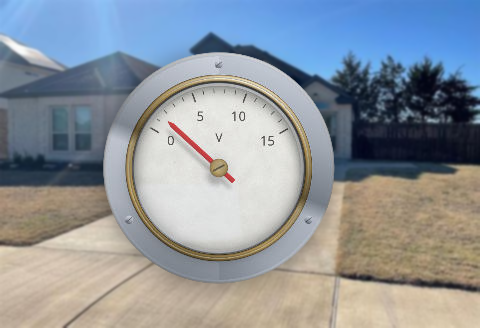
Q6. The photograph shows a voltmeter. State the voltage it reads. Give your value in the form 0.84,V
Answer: 1.5,V
